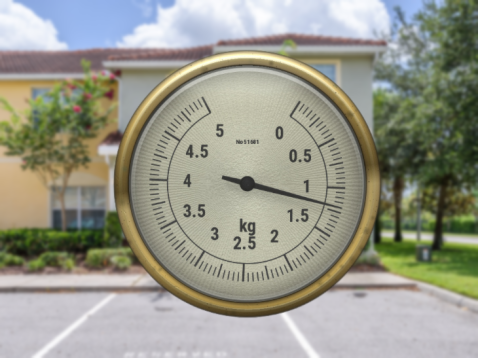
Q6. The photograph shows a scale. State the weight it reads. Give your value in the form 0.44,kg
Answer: 1.2,kg
